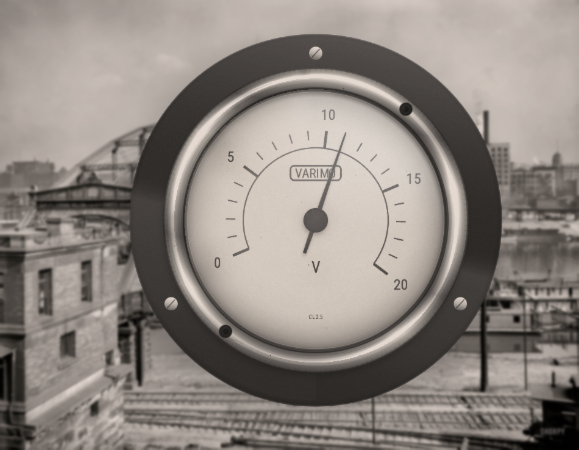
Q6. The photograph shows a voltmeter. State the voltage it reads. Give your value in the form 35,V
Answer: 11,V
